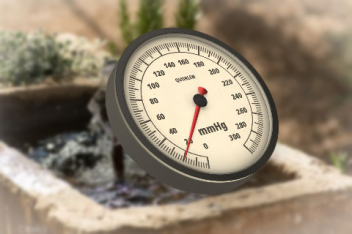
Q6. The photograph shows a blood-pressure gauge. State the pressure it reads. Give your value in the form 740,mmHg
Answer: 20,mmHg
